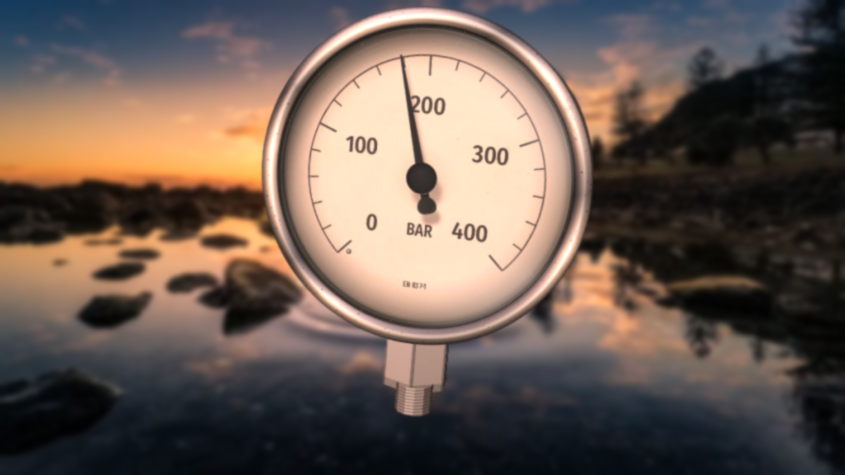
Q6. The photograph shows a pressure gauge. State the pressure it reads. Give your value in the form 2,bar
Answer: 180,bar
